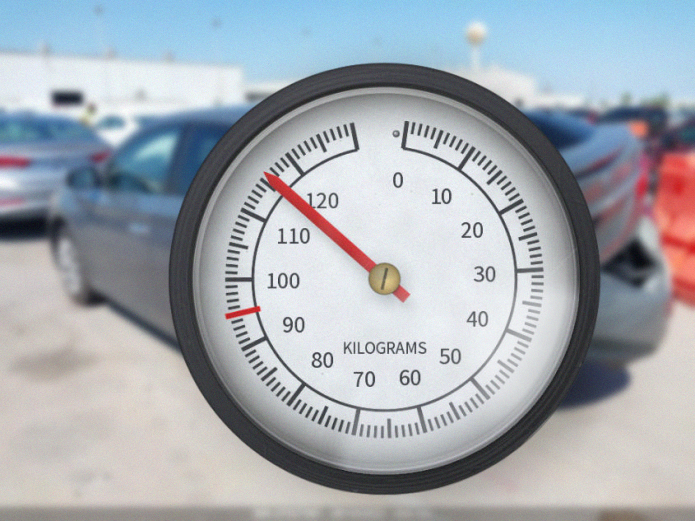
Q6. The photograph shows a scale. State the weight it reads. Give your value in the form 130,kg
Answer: 116,kg
